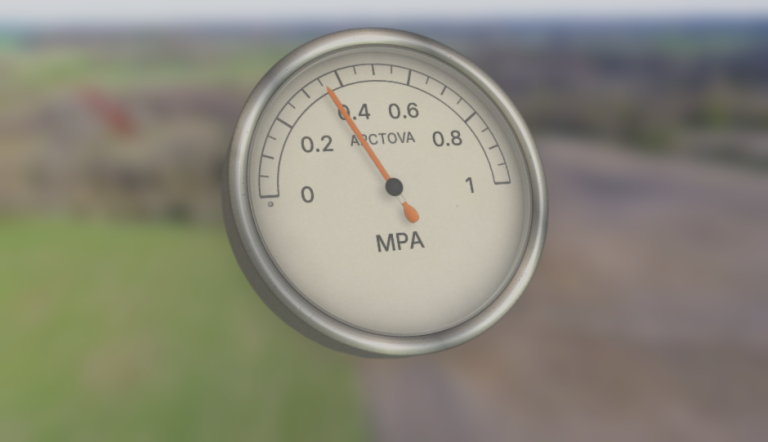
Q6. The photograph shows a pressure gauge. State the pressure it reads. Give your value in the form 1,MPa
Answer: 0.35,MPa
